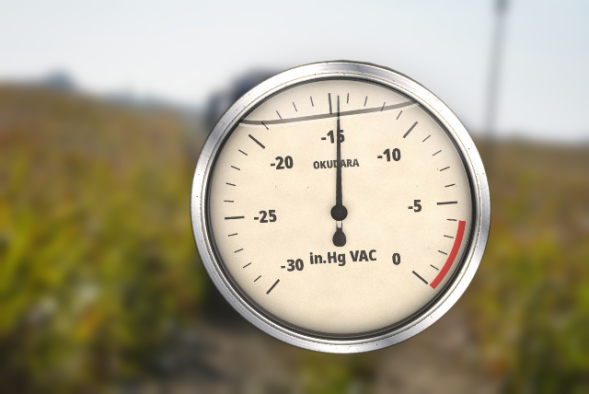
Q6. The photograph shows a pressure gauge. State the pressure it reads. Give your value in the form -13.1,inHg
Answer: -14.5,inHg
